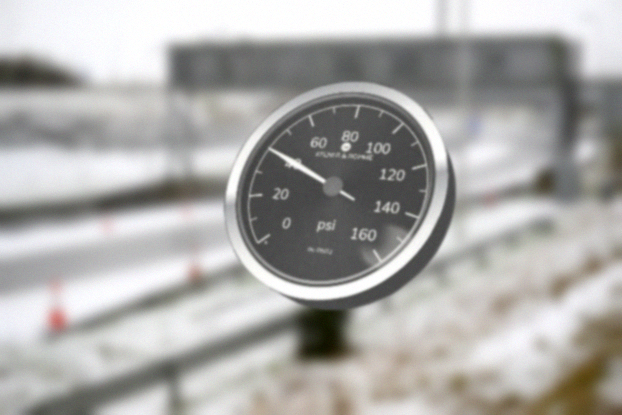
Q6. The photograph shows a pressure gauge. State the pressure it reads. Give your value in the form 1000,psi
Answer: 40,psi
